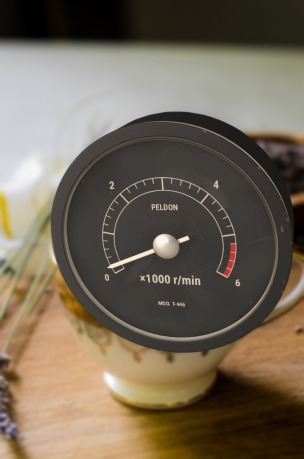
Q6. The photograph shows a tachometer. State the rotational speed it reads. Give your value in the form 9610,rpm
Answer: 200,rpm
